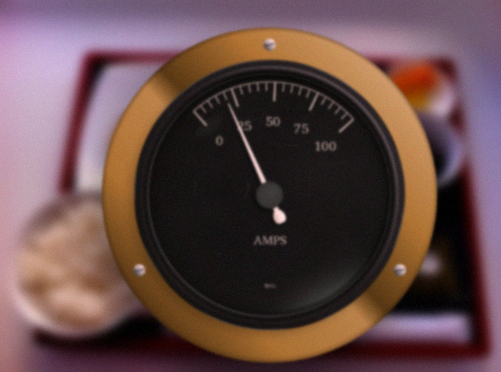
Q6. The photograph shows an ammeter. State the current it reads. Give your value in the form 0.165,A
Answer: 20,A
